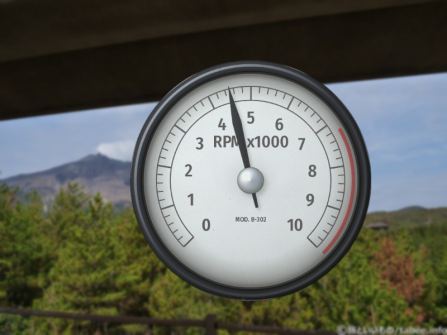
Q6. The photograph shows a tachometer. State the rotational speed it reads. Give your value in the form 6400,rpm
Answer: 4500,rpm
